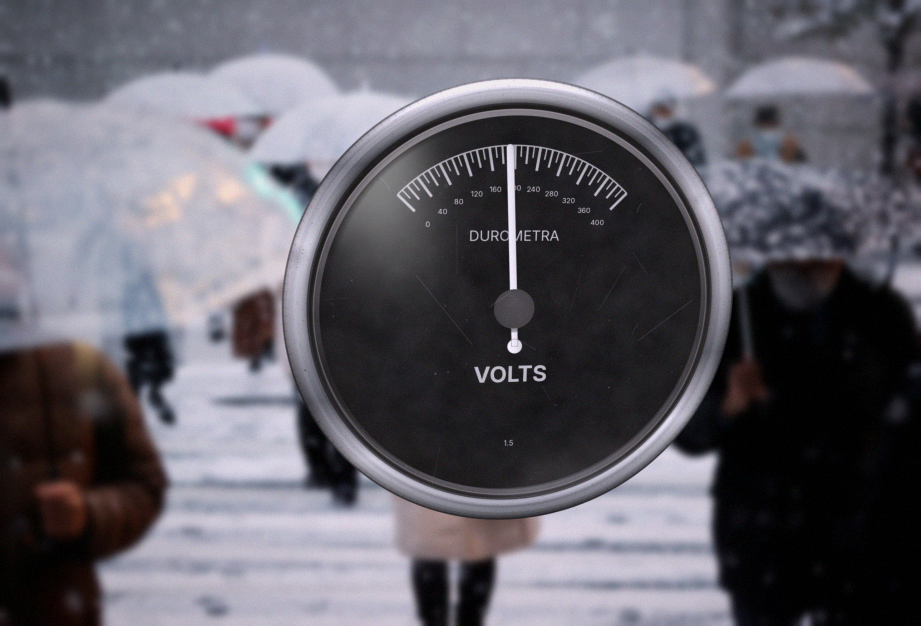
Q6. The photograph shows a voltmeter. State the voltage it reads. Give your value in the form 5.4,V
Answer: 190,V
